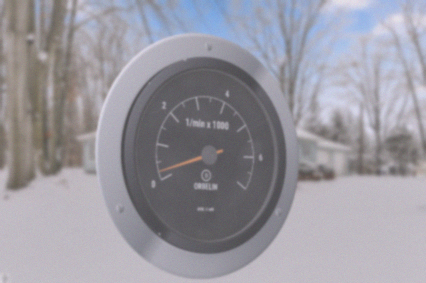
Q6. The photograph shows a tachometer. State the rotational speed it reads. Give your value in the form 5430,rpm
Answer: 250,rpm
